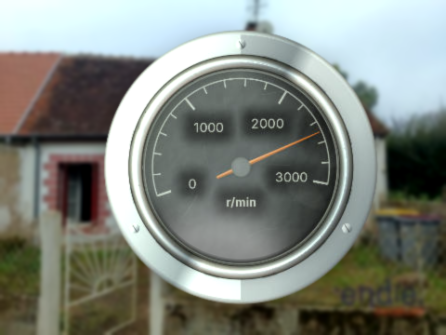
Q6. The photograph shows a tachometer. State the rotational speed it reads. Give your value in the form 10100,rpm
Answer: 2500,rpm
